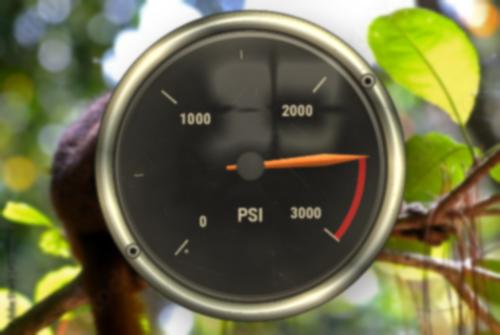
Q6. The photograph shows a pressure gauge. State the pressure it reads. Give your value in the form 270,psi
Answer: 2500,psi
